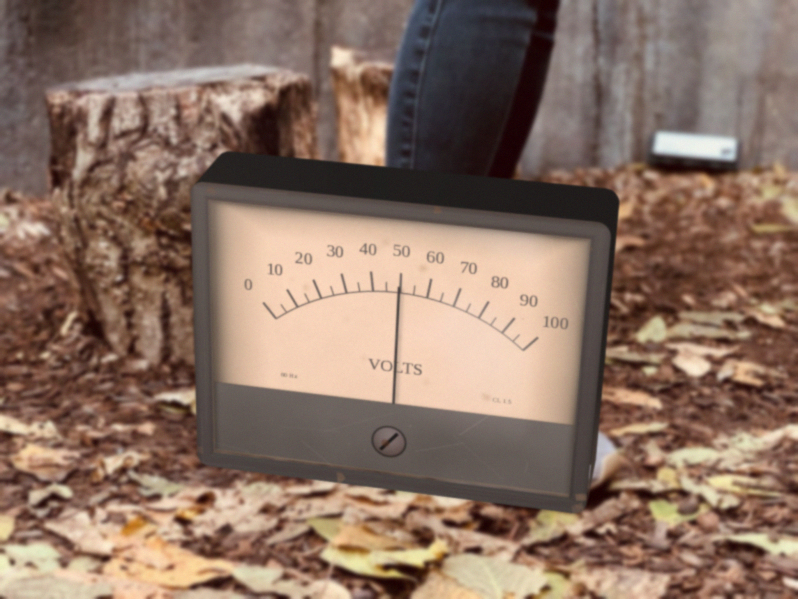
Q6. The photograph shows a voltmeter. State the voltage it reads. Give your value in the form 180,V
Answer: 50,V
